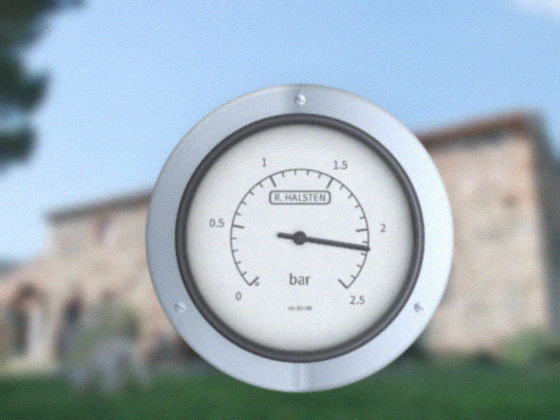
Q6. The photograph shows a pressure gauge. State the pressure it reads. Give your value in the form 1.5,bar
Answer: 2.15,bar
